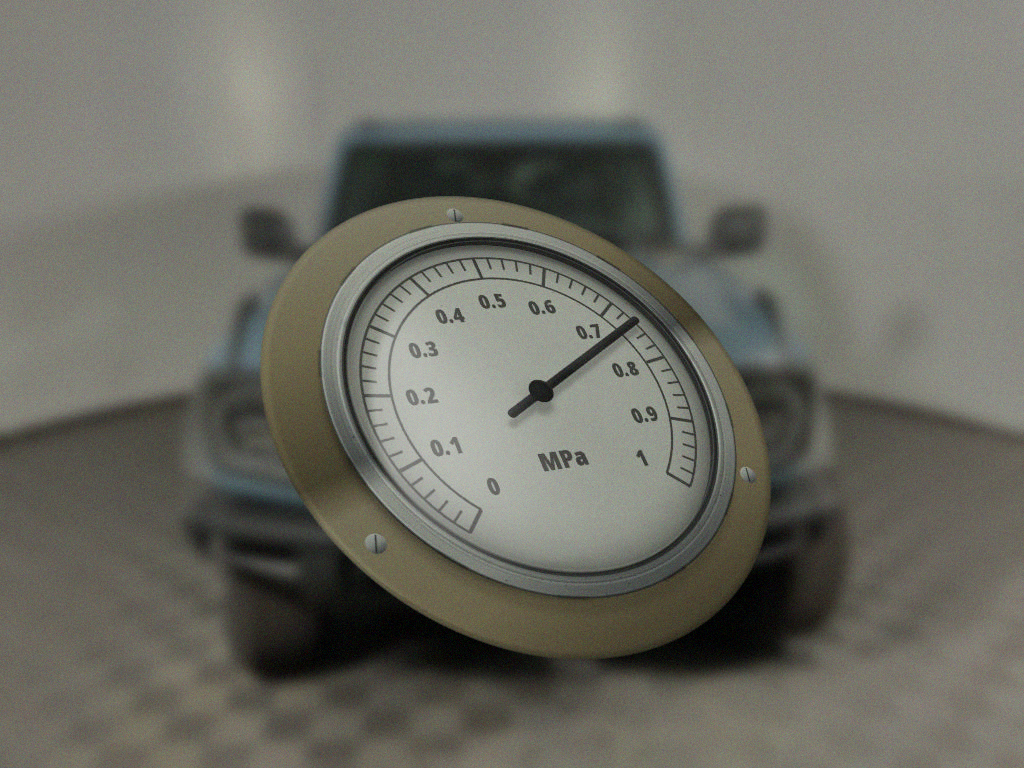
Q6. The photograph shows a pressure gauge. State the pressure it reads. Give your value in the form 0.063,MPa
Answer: 0.74,MPa
